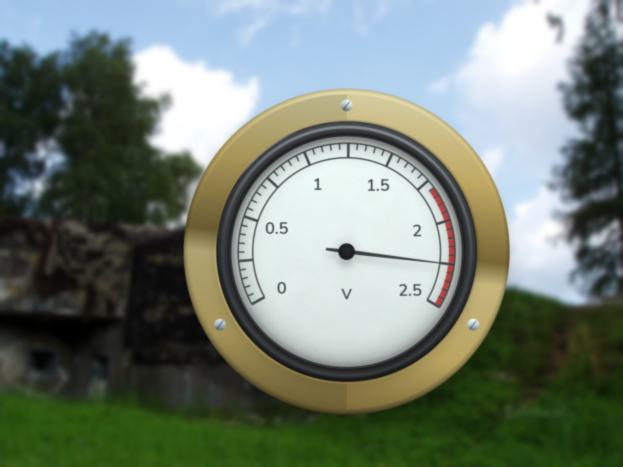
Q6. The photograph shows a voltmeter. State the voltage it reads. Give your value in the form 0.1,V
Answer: 2.25,V
